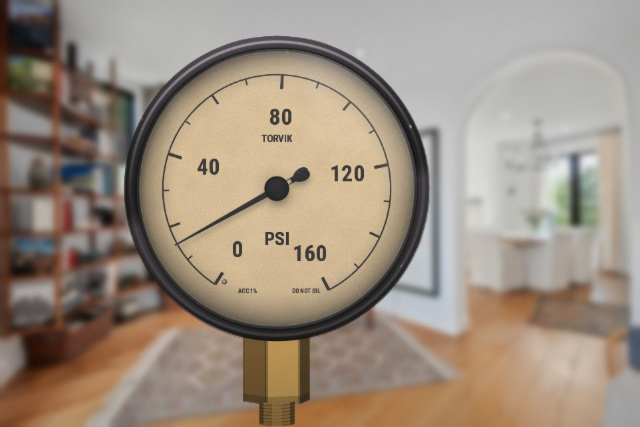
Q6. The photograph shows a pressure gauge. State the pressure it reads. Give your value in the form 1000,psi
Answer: 15,psi
